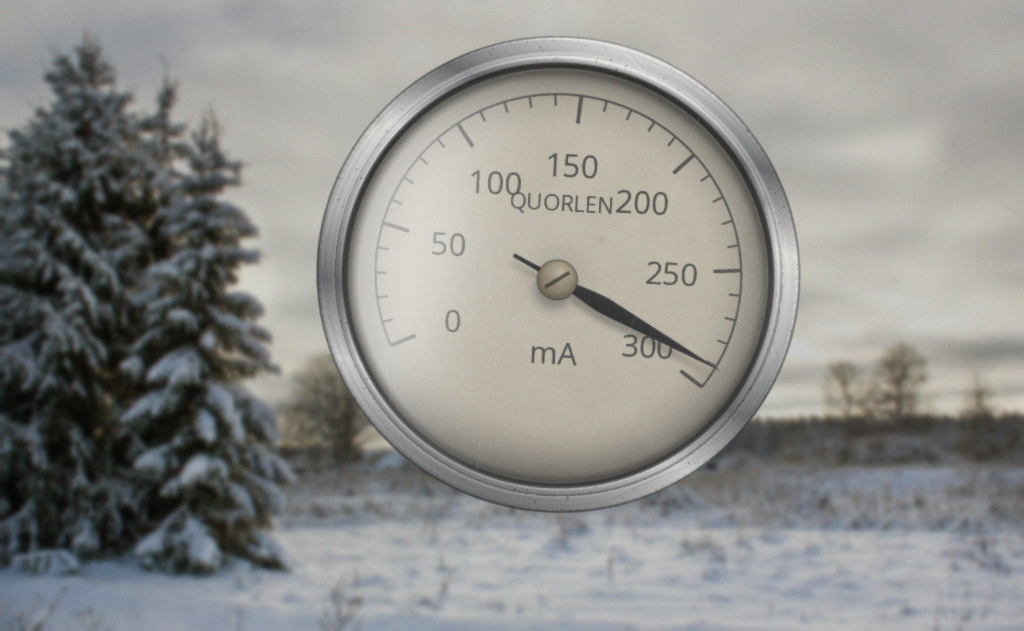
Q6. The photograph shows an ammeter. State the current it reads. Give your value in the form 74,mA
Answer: 290,mA
